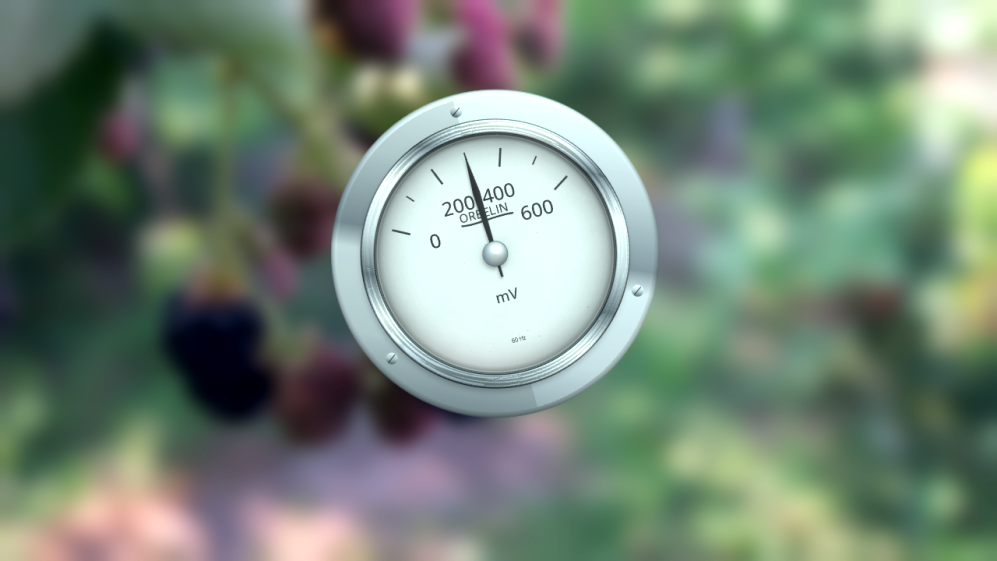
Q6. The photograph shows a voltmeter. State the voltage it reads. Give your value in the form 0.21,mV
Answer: 300,mV
